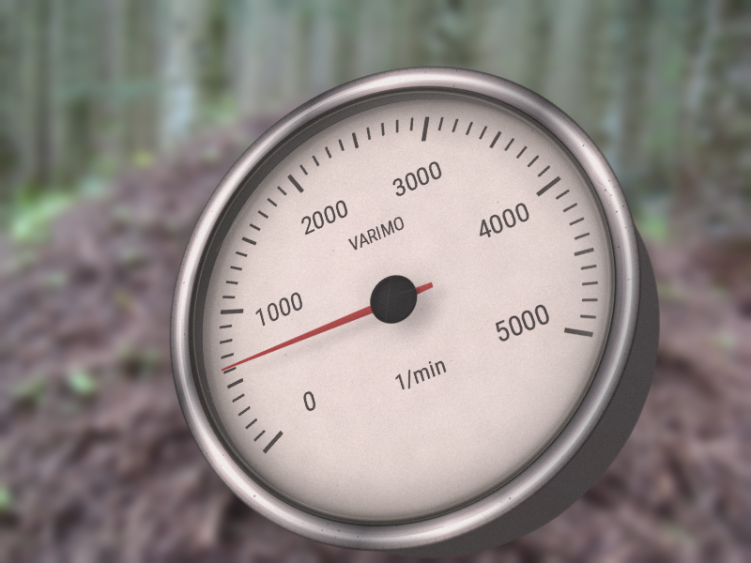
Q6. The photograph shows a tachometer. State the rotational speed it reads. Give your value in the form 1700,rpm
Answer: 600,rpm
